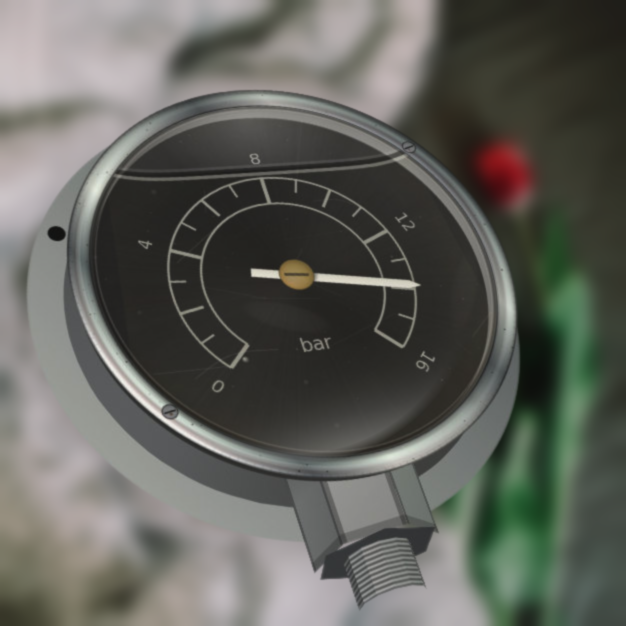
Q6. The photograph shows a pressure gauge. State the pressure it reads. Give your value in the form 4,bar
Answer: 14,bar
